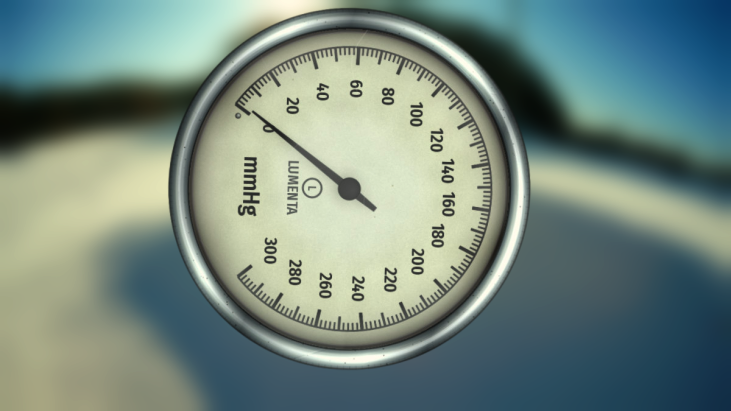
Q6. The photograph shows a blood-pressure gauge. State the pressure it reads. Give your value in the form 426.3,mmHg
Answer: 2,mmHg
